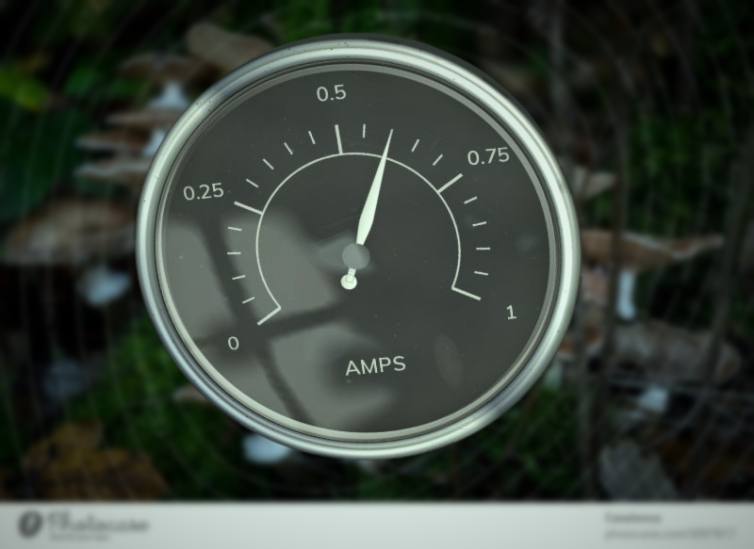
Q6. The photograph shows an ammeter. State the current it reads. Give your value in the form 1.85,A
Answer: 0.6,A
